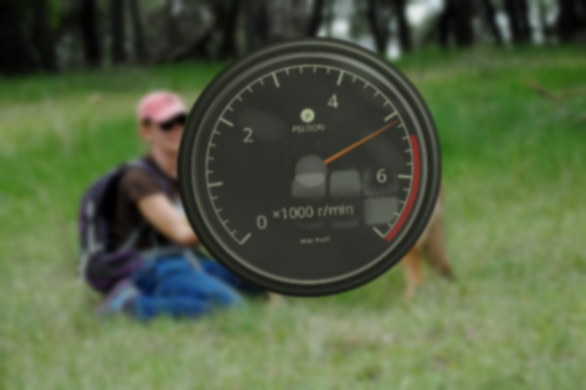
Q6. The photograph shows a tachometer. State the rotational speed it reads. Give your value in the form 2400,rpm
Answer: 5100,rpm
